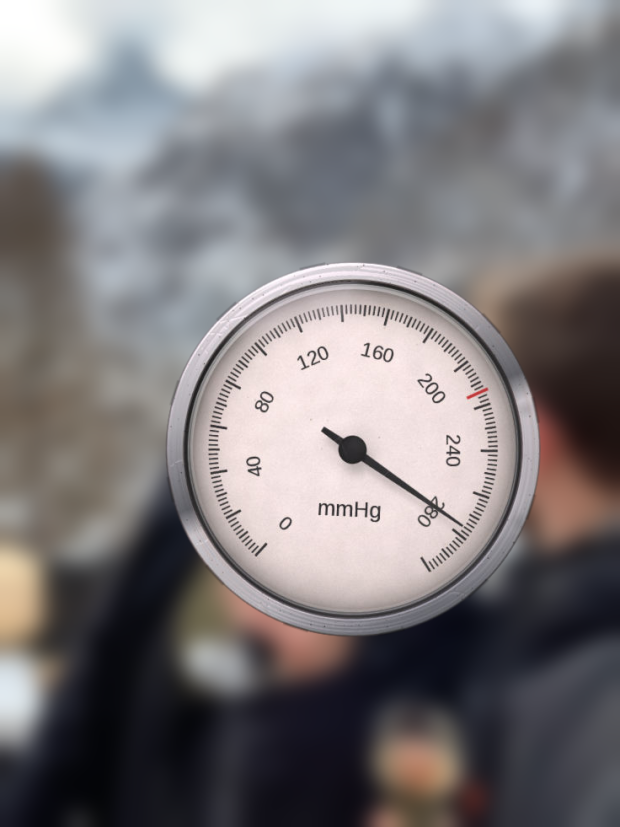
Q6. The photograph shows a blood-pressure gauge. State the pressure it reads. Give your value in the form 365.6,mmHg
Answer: 276,mmHg
